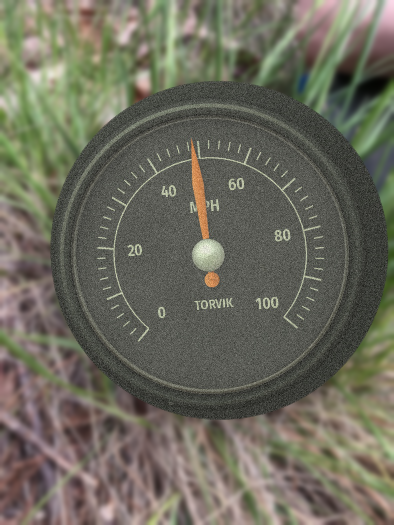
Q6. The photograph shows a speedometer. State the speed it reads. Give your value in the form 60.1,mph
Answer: 49,mph
